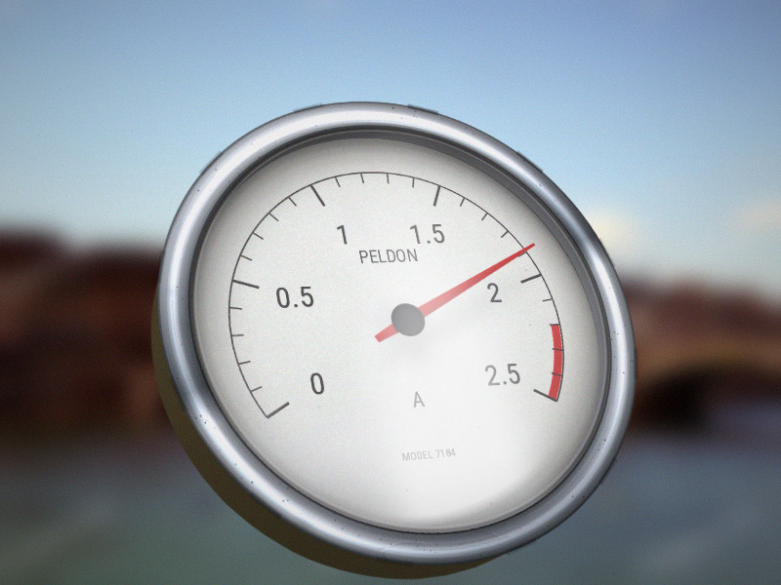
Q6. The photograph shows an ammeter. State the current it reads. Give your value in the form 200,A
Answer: 1.9,A
